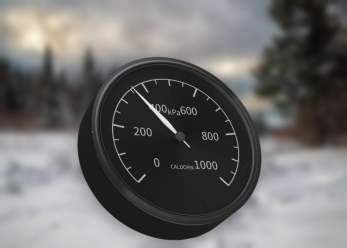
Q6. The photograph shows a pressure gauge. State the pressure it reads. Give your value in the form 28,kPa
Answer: 350,kPa
